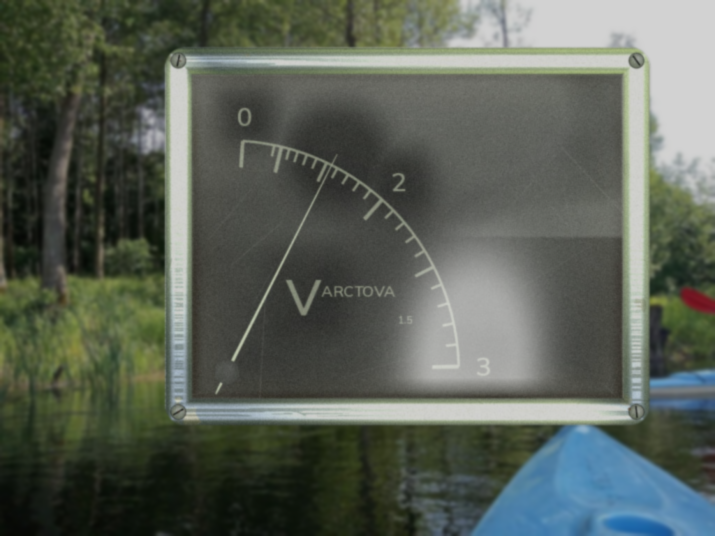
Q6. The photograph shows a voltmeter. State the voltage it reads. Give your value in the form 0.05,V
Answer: 1.55,V
